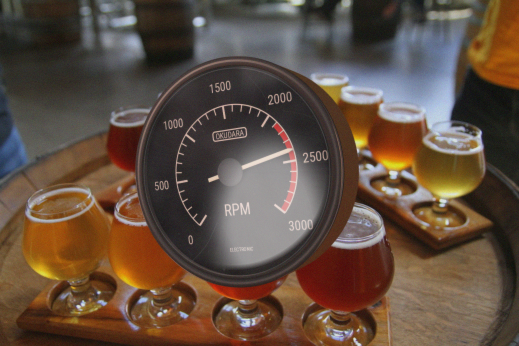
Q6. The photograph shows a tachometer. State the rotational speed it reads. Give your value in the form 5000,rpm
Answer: 2400,rpm
